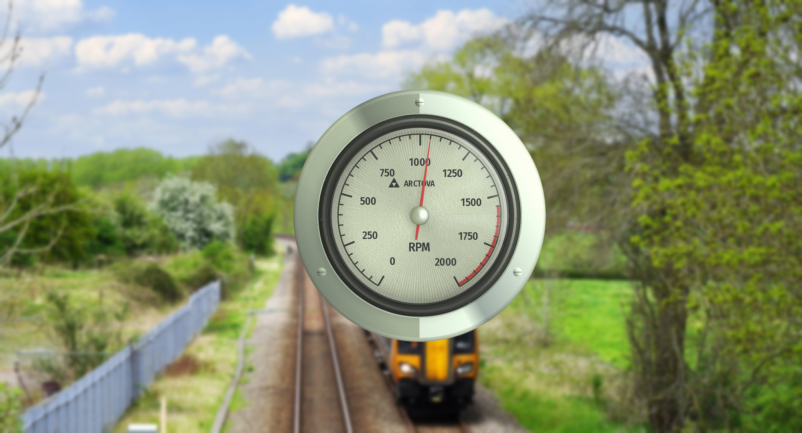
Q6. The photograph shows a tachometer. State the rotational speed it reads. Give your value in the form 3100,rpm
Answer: 1050,rpm
